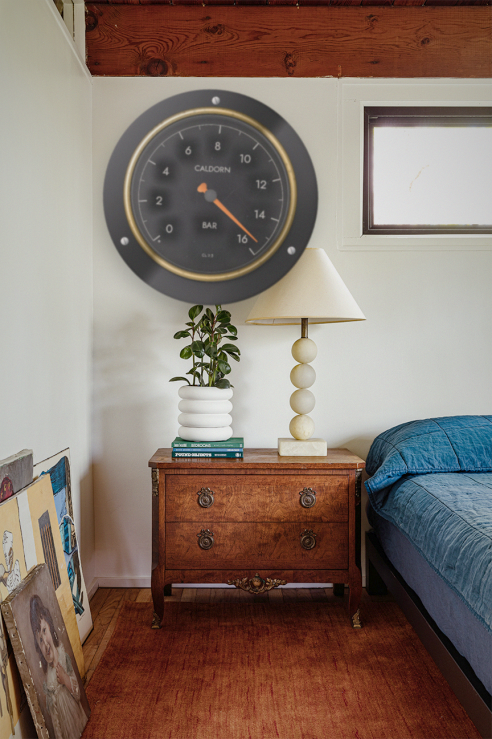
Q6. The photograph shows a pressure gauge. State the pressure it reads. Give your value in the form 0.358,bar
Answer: 15.5,bar
